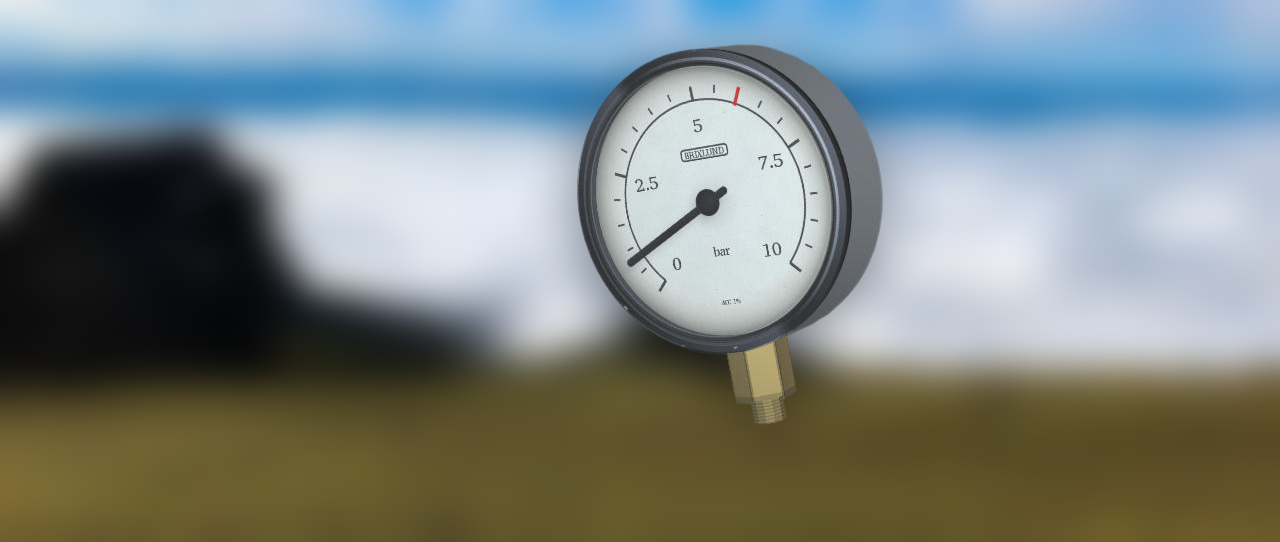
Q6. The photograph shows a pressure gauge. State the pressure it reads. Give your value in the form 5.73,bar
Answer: 0.75,bar
